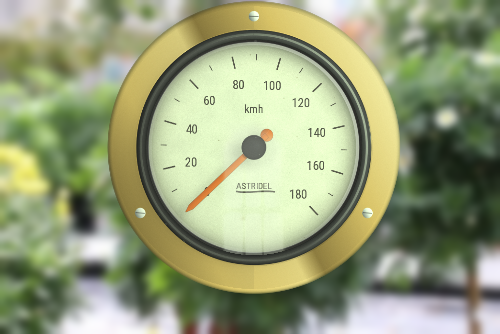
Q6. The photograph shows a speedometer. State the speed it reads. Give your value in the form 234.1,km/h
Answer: 0,km/h
